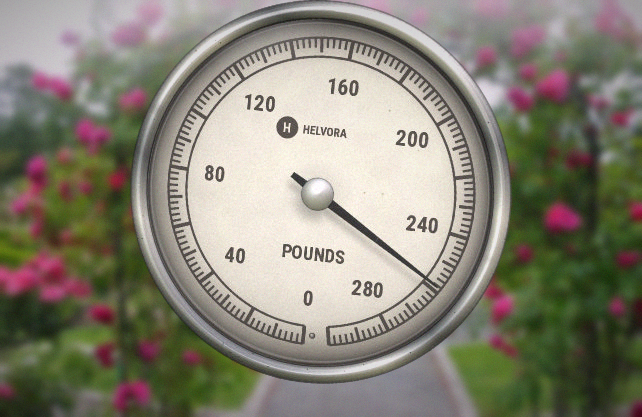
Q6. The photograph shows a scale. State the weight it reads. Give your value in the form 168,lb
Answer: 258,lb
